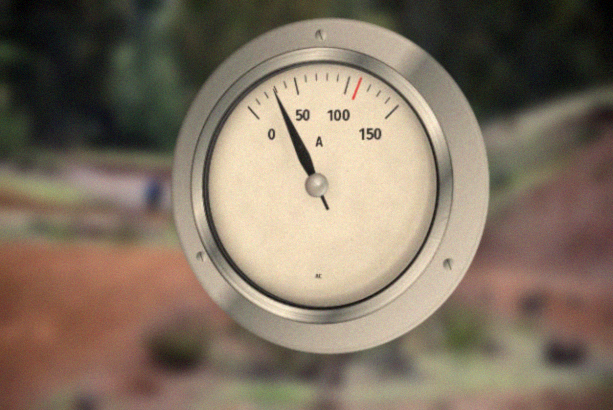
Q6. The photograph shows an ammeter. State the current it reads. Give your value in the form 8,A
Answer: 30,A
